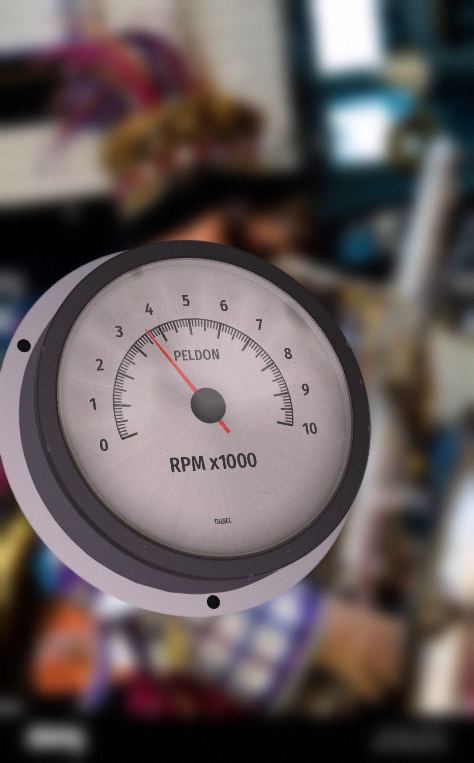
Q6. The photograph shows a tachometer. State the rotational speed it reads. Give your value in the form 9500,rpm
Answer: 3500,rpm
